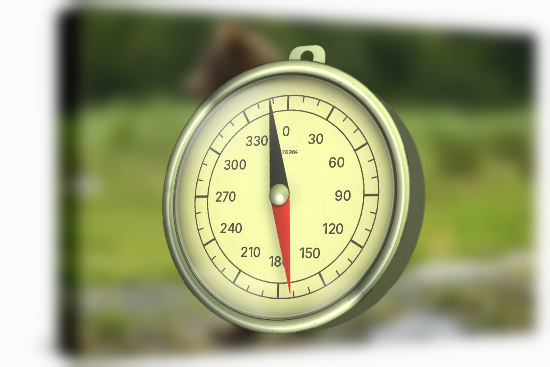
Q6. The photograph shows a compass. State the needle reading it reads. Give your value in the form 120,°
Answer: 170,°
